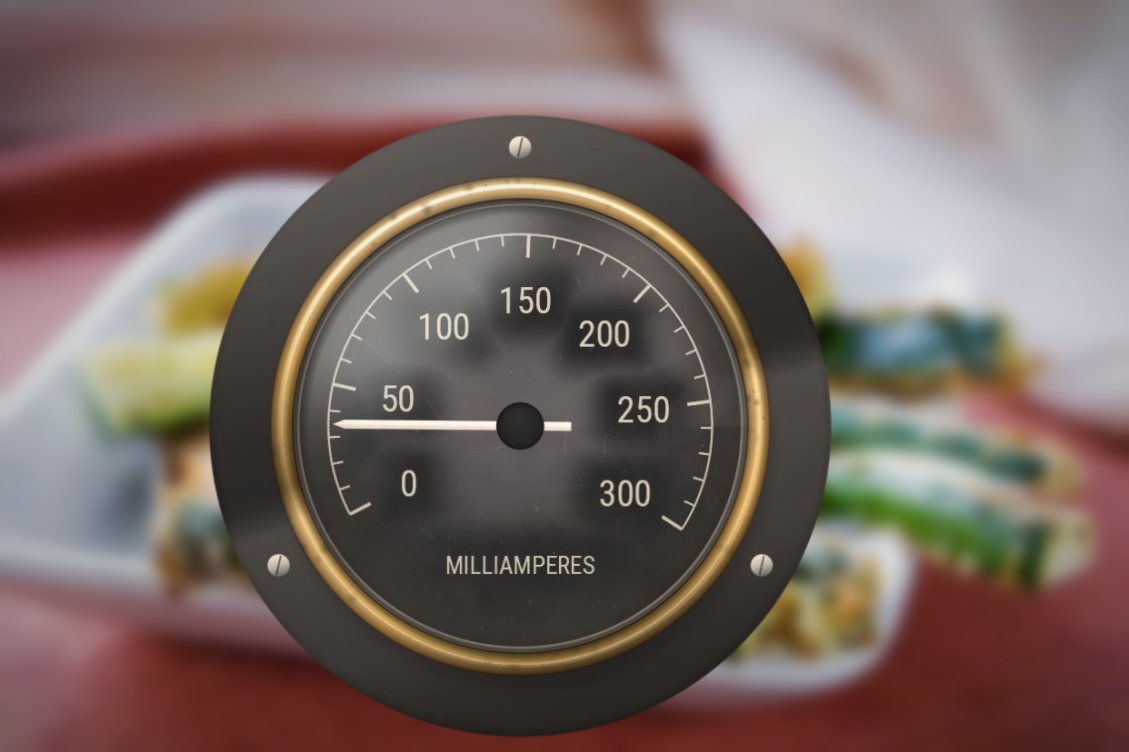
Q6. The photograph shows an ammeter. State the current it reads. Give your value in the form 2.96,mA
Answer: 35,mA
